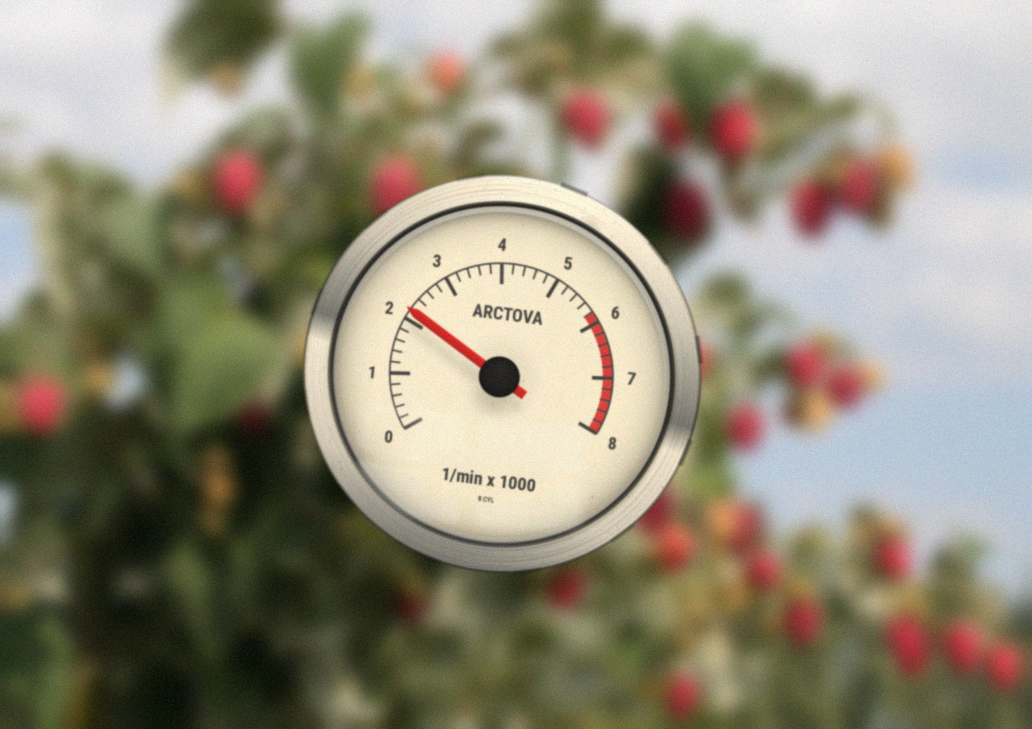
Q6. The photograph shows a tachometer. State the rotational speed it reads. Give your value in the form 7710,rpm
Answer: 2200,rpm
